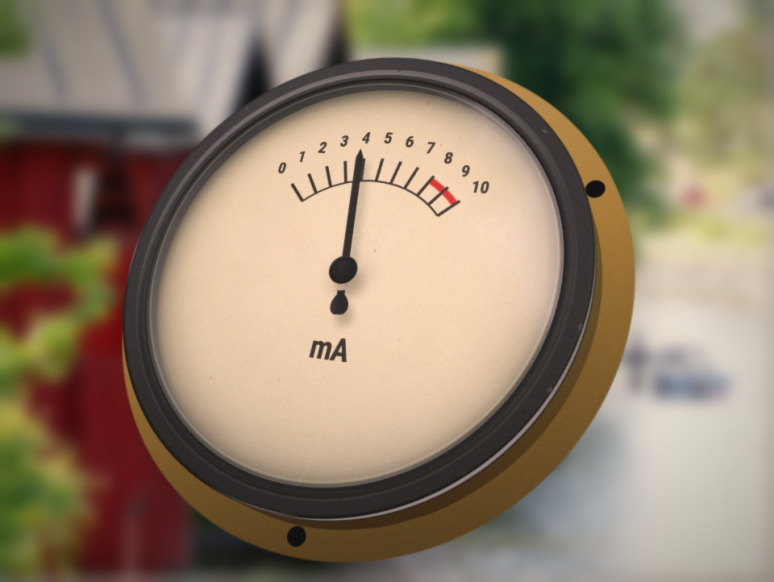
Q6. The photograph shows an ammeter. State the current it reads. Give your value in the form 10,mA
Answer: 4,mA
